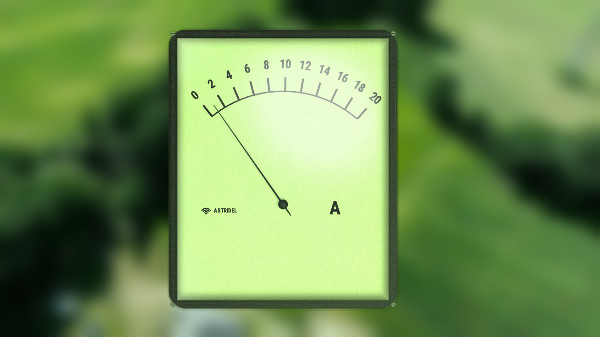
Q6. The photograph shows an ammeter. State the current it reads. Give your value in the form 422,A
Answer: 1,A
